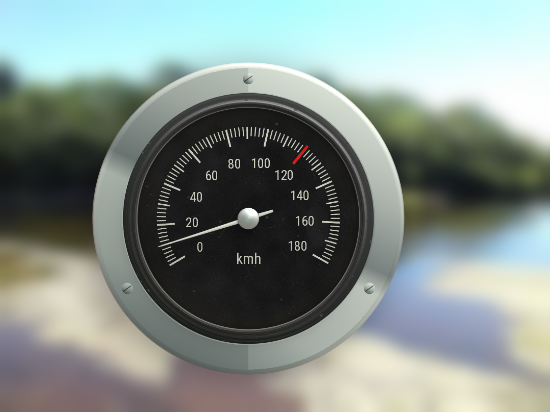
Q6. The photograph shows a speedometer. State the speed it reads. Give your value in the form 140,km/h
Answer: 10,km/h
